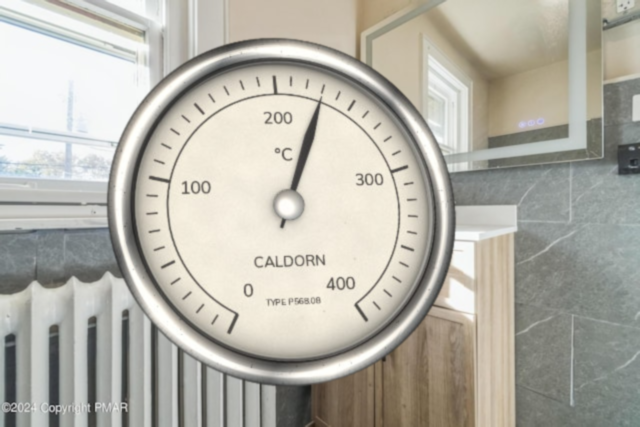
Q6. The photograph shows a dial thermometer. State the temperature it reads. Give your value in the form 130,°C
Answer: 230,°C
